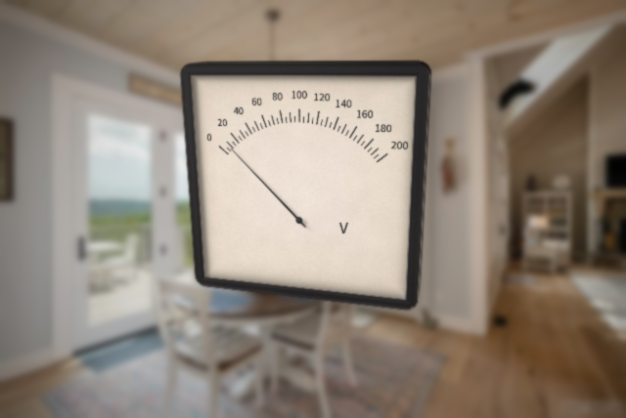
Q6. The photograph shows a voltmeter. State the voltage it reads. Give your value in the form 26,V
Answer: 10,V
